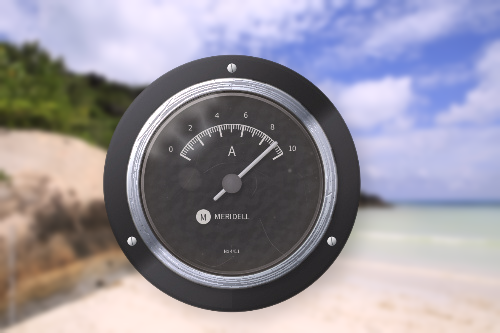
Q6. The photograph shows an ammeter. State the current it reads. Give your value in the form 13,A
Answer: 9,A
